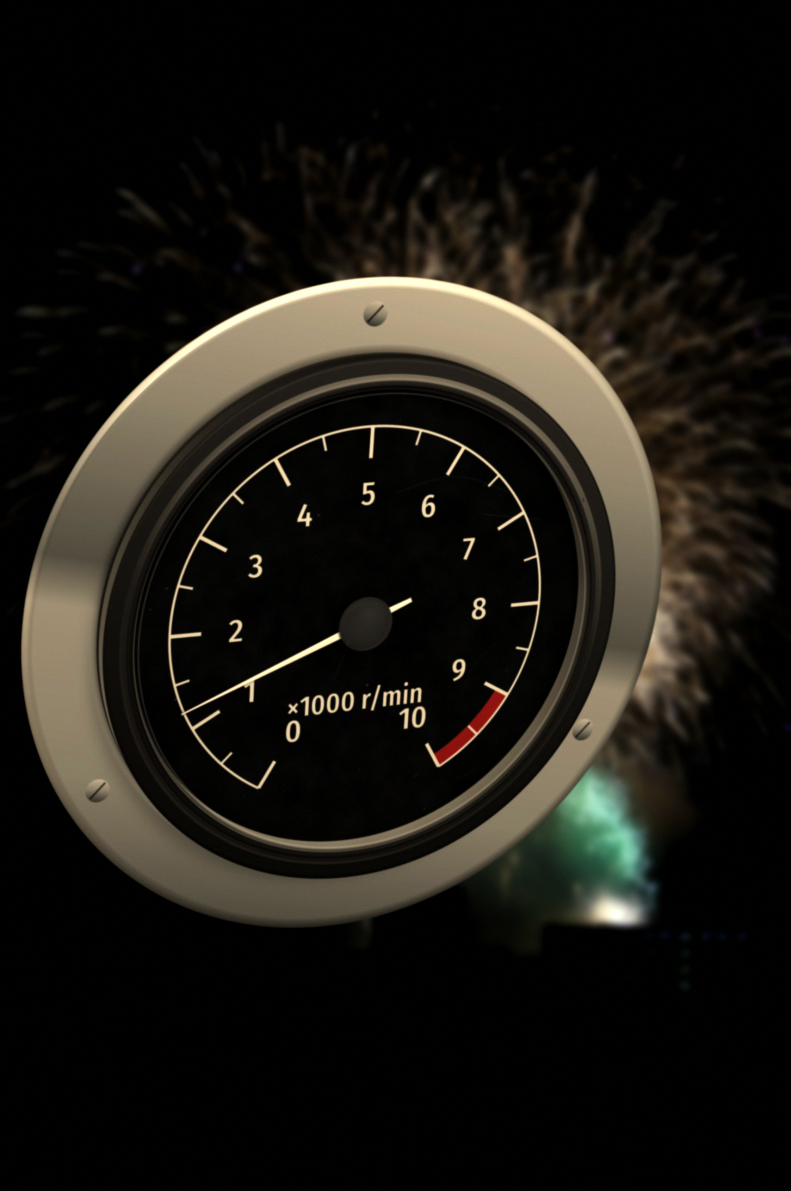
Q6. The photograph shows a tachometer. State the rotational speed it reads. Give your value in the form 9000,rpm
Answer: 1250,rpm
